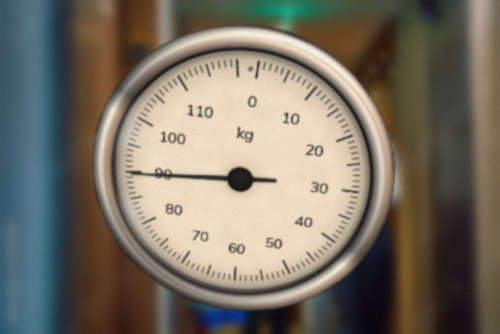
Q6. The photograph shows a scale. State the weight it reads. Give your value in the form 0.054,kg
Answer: 90,kg
